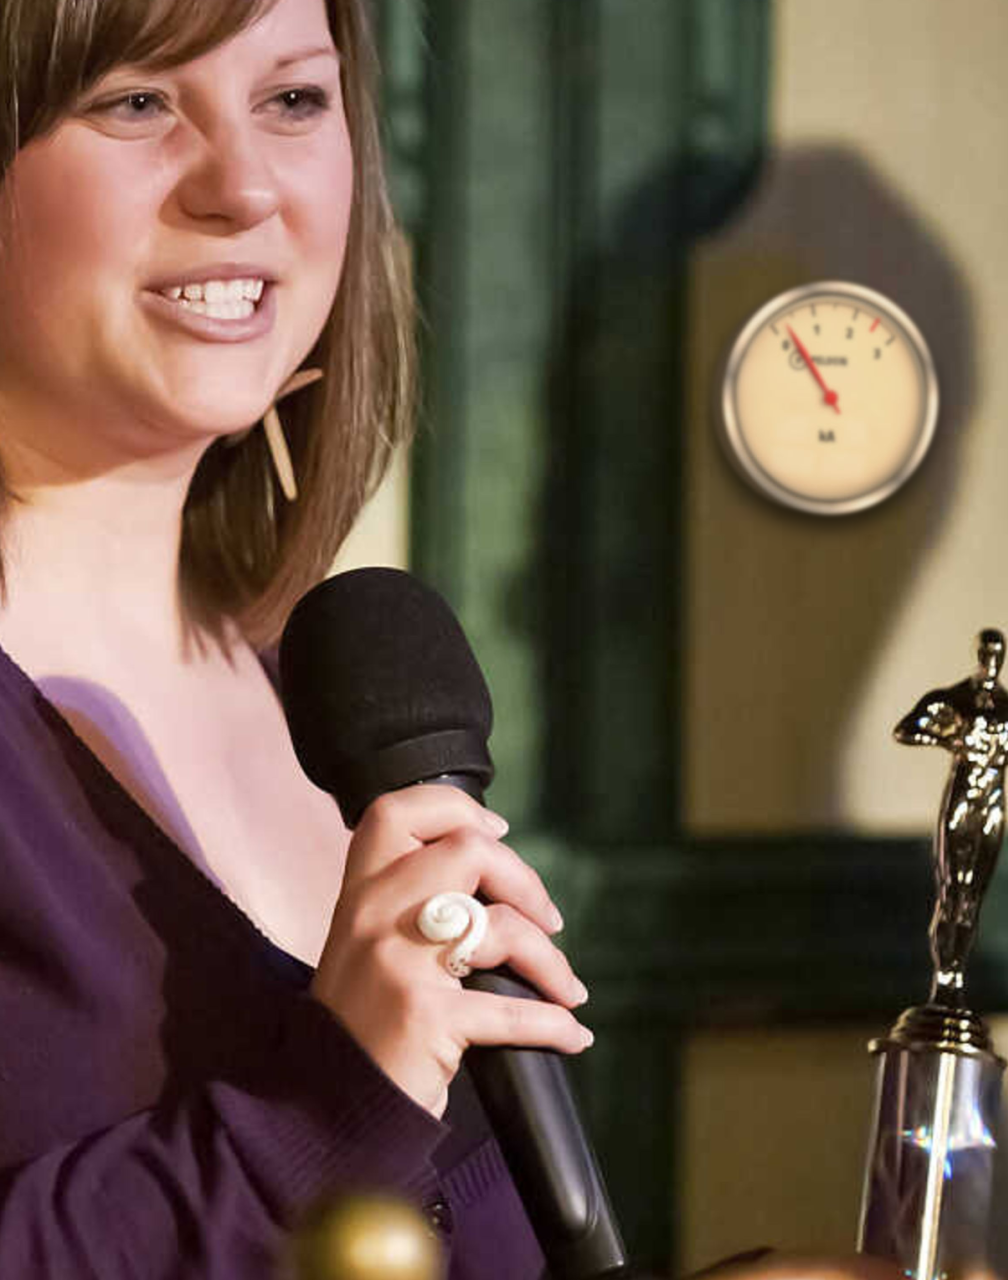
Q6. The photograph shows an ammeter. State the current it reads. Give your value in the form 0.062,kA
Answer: 0.25,kA
